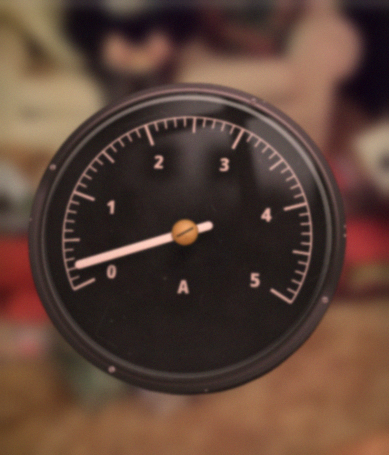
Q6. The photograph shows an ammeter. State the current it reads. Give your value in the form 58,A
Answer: 0.2,A
